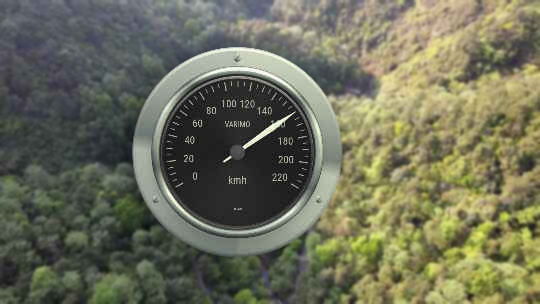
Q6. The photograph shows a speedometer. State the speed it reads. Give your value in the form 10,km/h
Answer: 160,km/h
